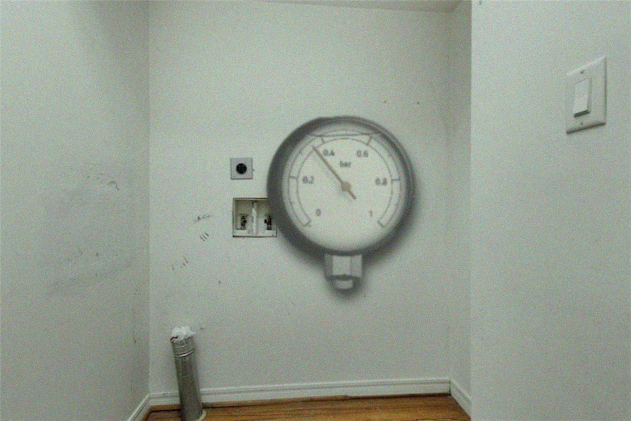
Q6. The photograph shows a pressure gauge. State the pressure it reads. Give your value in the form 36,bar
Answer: 0.35,bar
